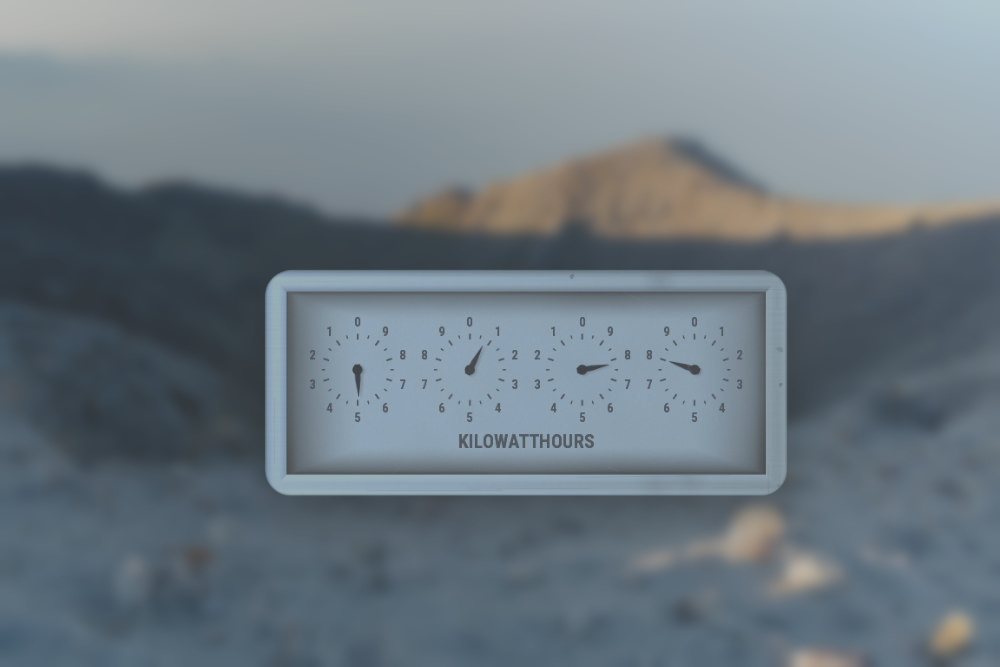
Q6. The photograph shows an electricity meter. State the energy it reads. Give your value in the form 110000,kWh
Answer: 5078,kWh
